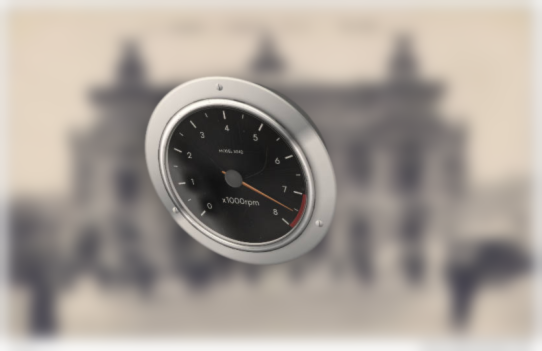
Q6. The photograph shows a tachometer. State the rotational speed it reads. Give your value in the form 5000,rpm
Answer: 7500,rpm
